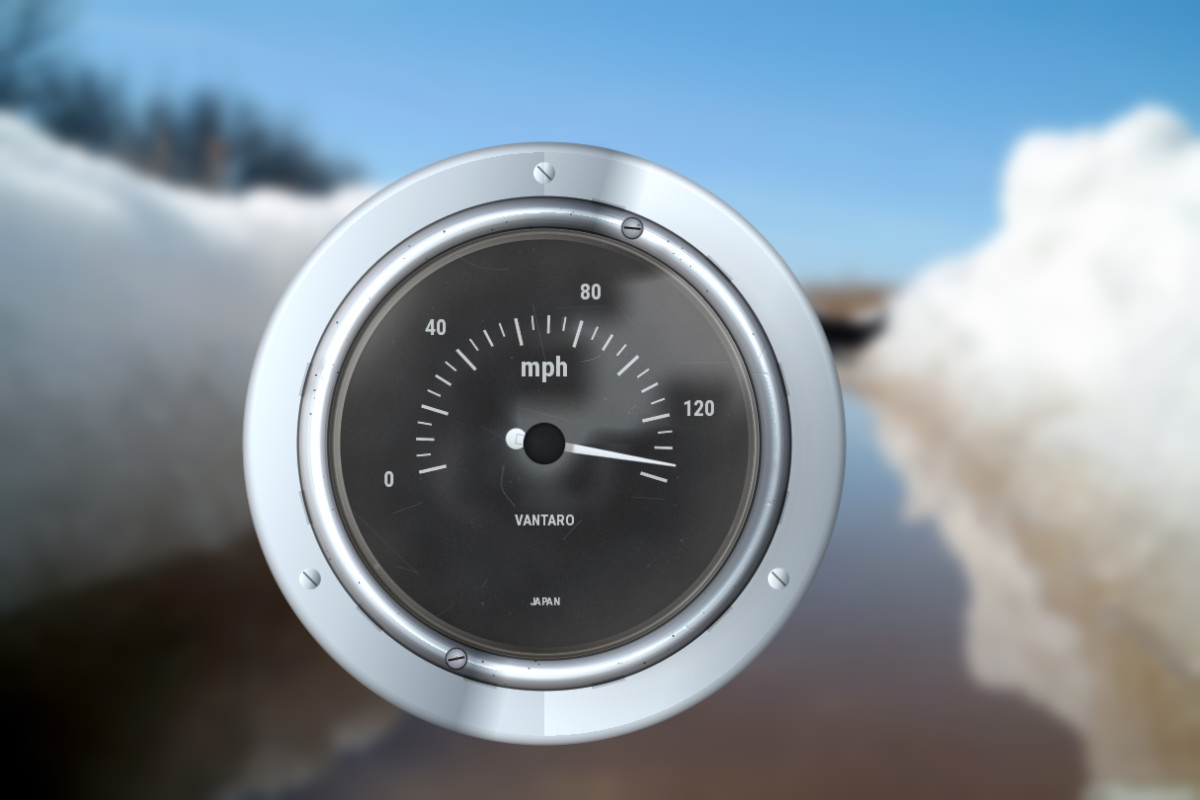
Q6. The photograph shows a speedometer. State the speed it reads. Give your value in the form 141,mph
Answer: 135,mph
